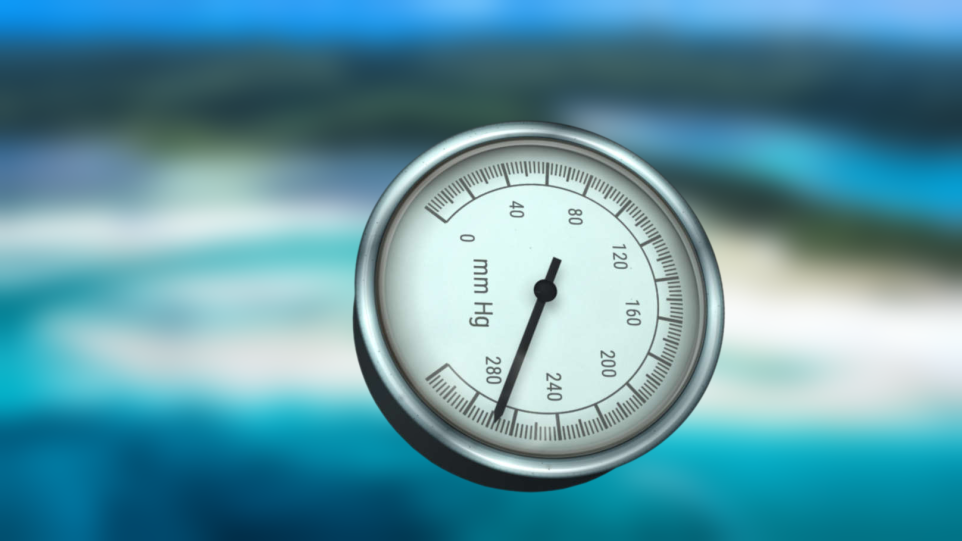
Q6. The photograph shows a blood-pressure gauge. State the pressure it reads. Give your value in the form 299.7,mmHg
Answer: 268,mmHg
